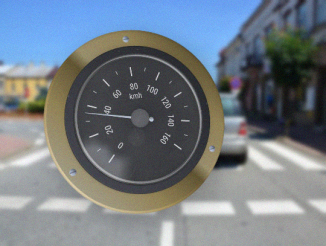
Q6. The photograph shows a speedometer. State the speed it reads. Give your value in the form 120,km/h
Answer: 35,km/h
